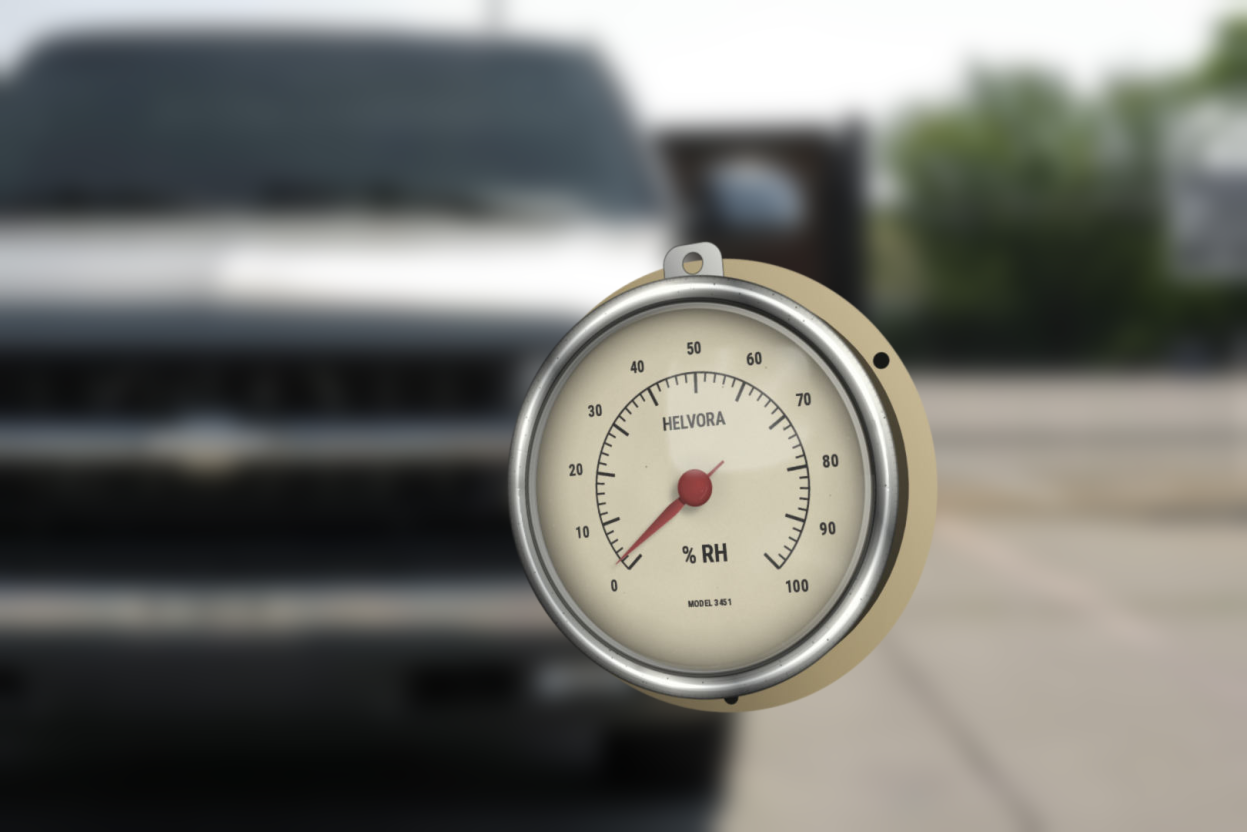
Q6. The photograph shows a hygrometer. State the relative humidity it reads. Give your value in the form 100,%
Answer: 2,%
